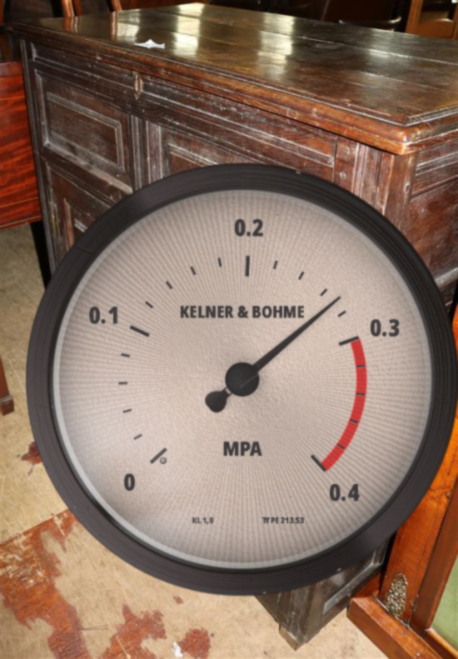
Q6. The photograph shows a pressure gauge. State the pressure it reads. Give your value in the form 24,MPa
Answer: 0.27,MPa
